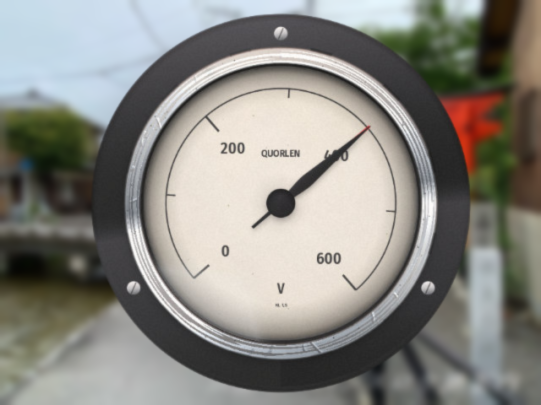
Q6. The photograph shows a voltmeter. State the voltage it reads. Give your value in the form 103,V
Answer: 400,V
